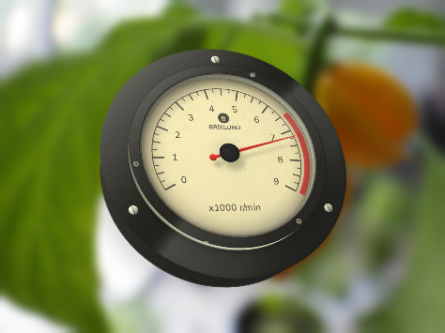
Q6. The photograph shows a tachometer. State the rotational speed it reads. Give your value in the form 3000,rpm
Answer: 7250,rpm
